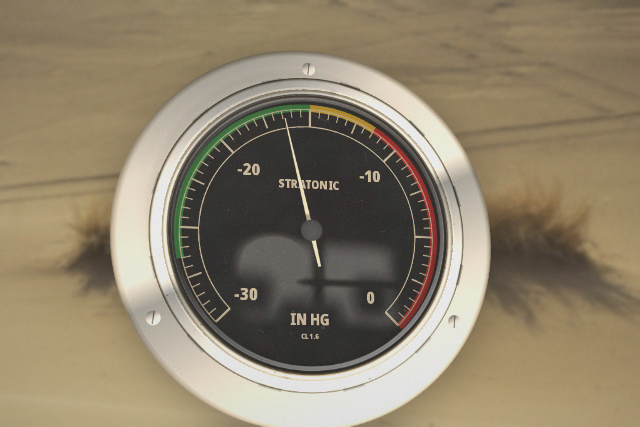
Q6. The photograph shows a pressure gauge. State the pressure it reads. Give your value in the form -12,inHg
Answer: -16.5,inHg
